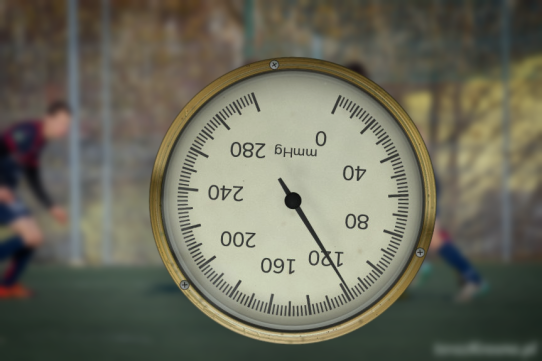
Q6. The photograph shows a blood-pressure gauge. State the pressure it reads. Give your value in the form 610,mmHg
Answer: 118,mmHg
